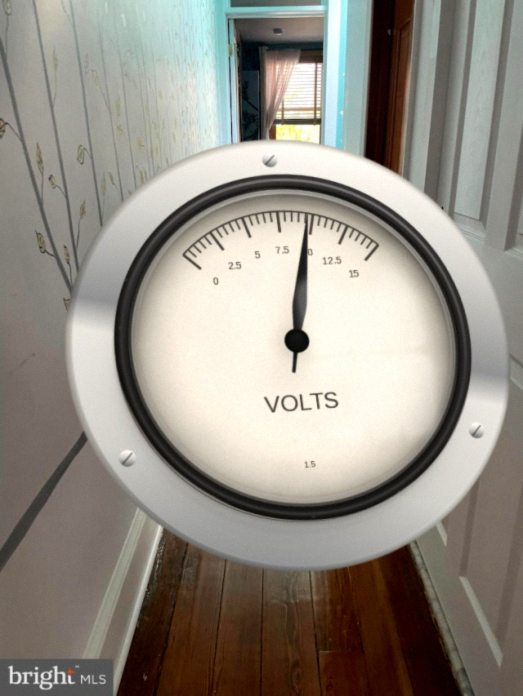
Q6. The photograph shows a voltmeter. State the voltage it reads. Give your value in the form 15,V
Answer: 9.5,V
